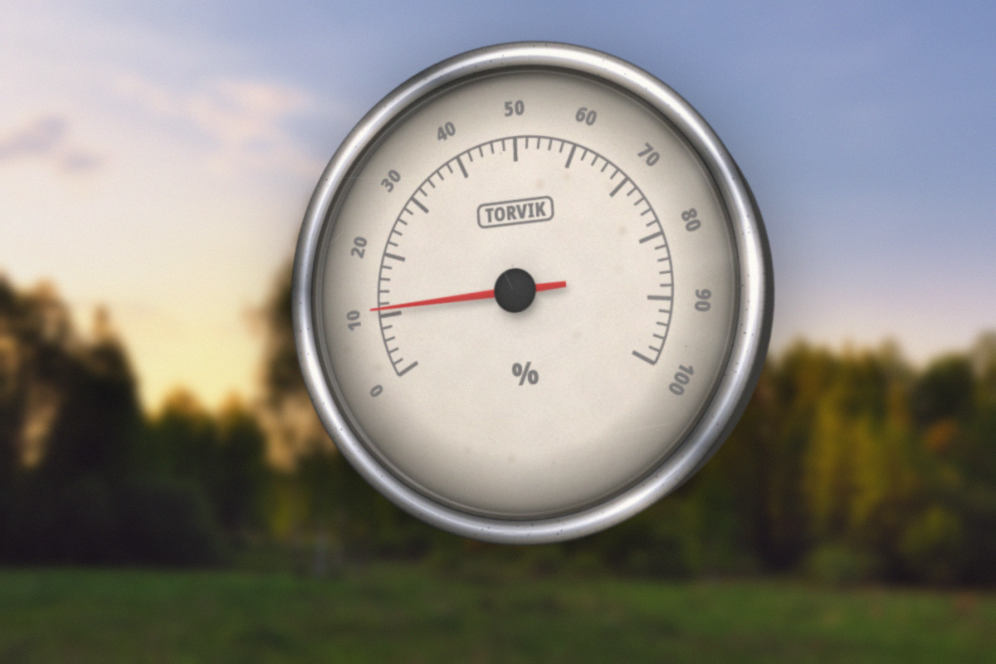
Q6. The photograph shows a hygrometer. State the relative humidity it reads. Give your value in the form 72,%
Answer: 11,%
